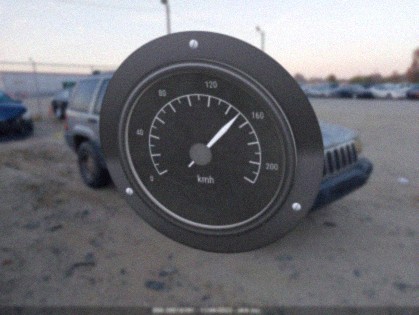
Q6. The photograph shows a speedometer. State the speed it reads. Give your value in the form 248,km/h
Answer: 150,km/h
